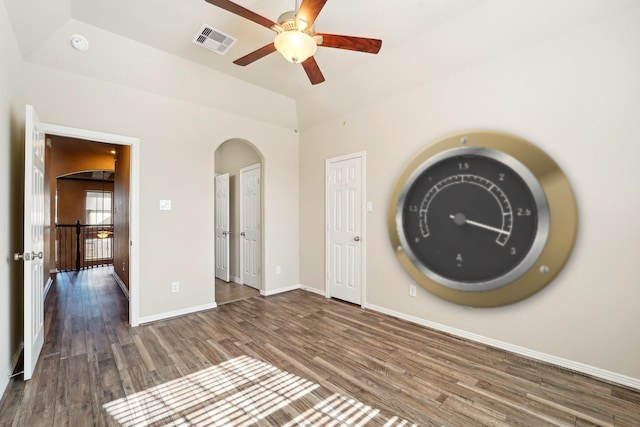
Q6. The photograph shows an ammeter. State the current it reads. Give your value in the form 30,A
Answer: 2.8,A
